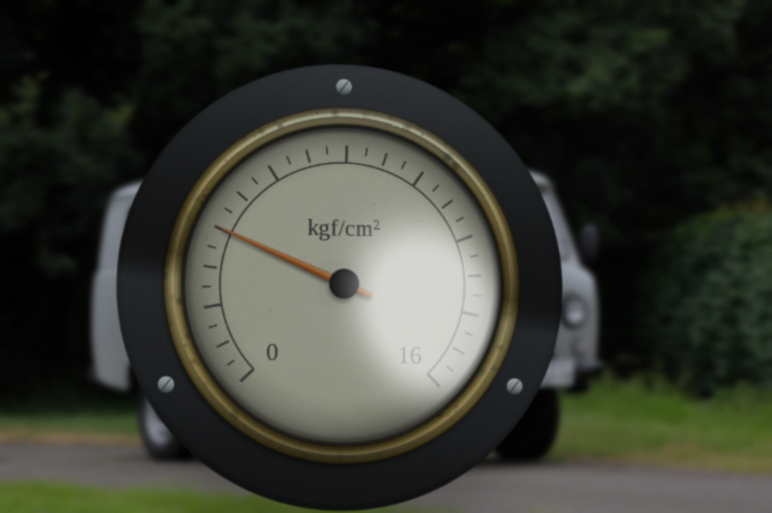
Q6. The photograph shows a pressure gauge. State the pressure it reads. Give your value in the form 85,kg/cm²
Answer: 4,kg/cm²
